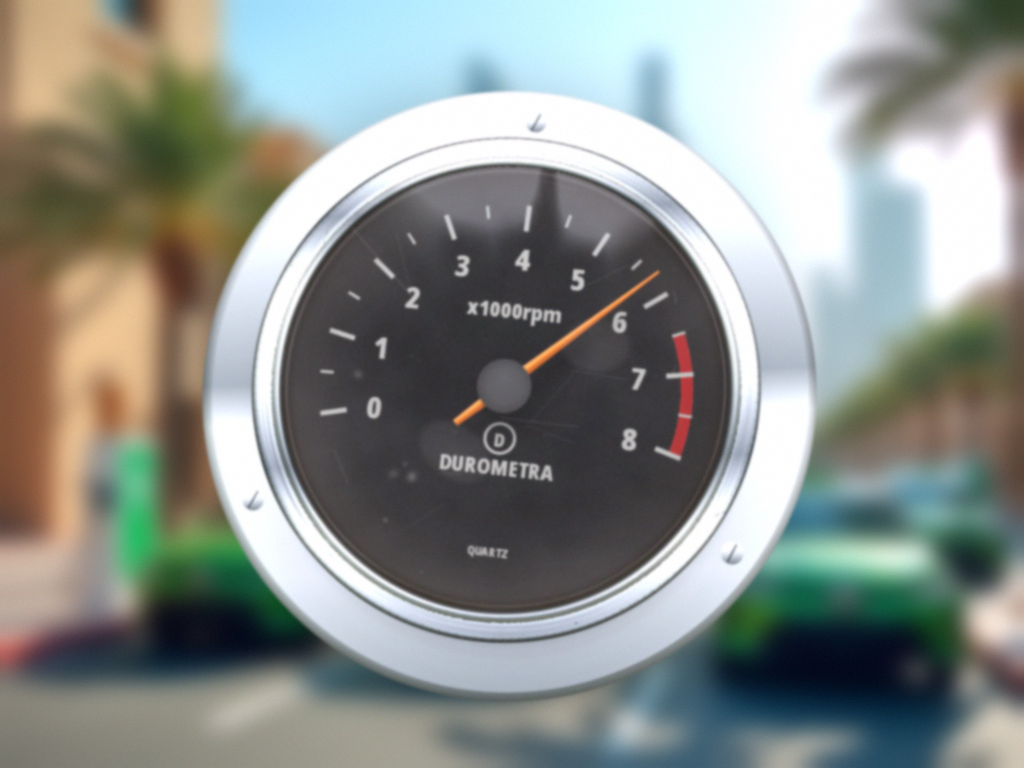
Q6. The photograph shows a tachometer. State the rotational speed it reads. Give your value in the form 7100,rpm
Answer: 5750,rpm
